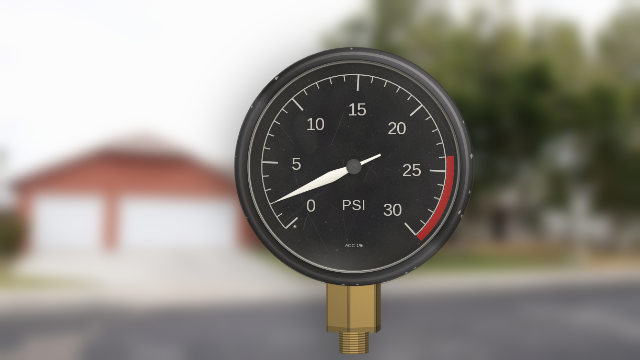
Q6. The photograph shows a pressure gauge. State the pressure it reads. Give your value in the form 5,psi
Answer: 2,psi
